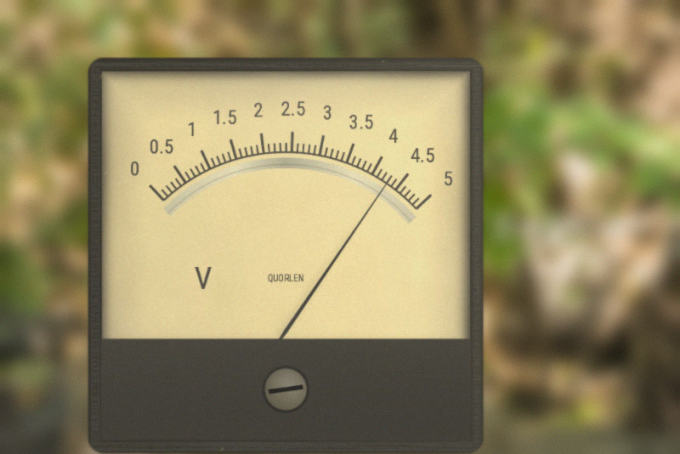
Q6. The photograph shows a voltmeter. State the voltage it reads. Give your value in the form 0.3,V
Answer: 4.3,V
